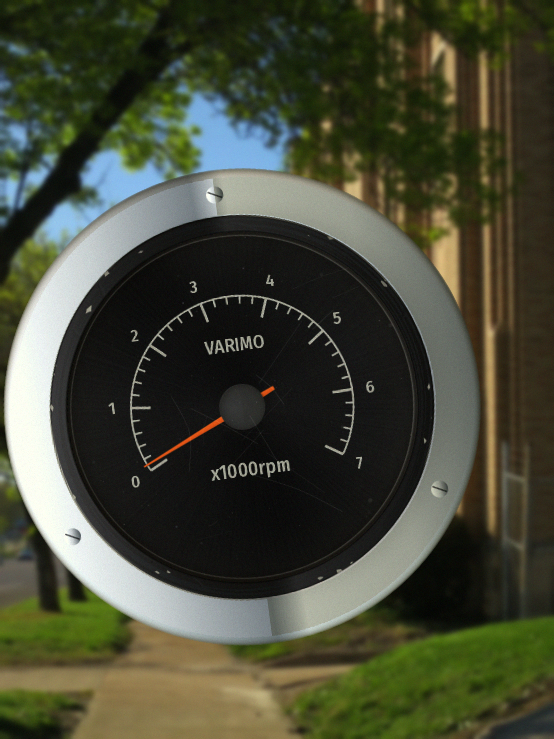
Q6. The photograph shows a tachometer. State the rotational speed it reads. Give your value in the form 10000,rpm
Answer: 100,rpm
